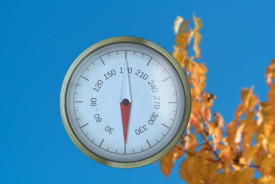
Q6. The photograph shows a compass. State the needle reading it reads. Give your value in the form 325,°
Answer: 0,°
